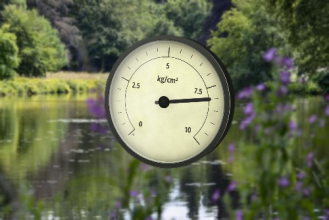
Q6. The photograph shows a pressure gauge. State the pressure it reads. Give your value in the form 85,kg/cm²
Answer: 8,kg/cm²
